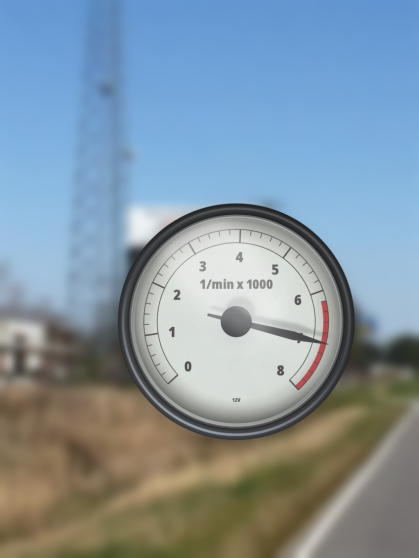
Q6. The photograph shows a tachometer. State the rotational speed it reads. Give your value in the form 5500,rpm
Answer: 7000,rpm
